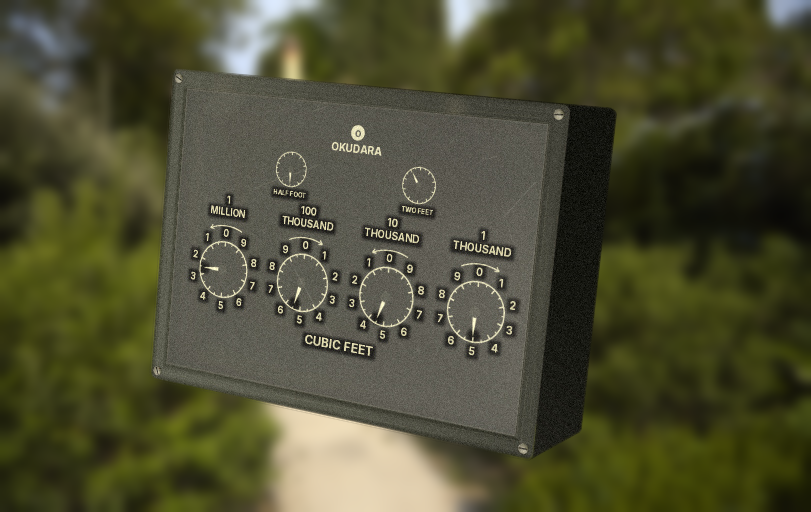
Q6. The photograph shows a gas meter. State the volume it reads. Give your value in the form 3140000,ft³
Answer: 254500,ft³
